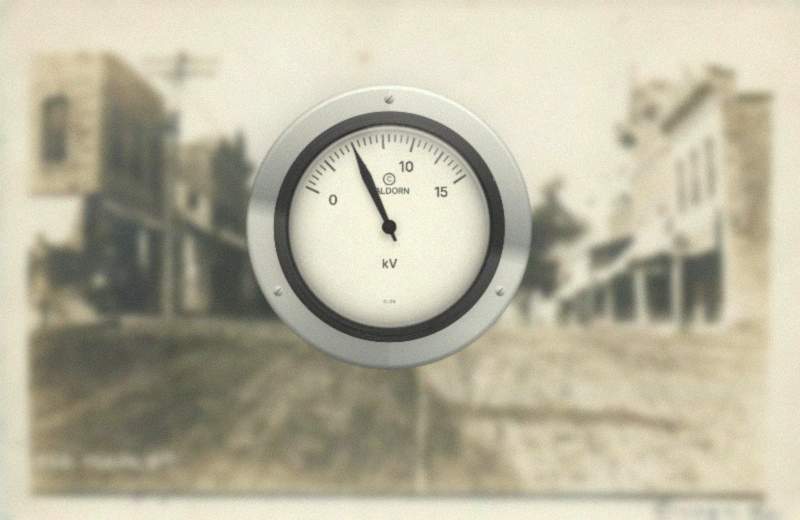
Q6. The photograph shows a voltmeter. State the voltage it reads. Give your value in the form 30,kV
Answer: 5,kV
